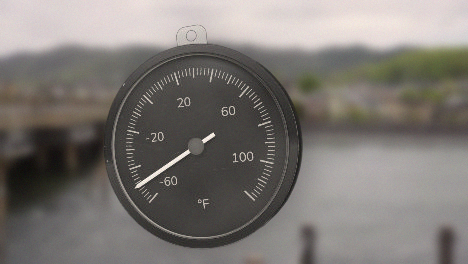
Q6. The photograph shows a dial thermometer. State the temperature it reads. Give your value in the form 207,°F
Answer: -50,°F
